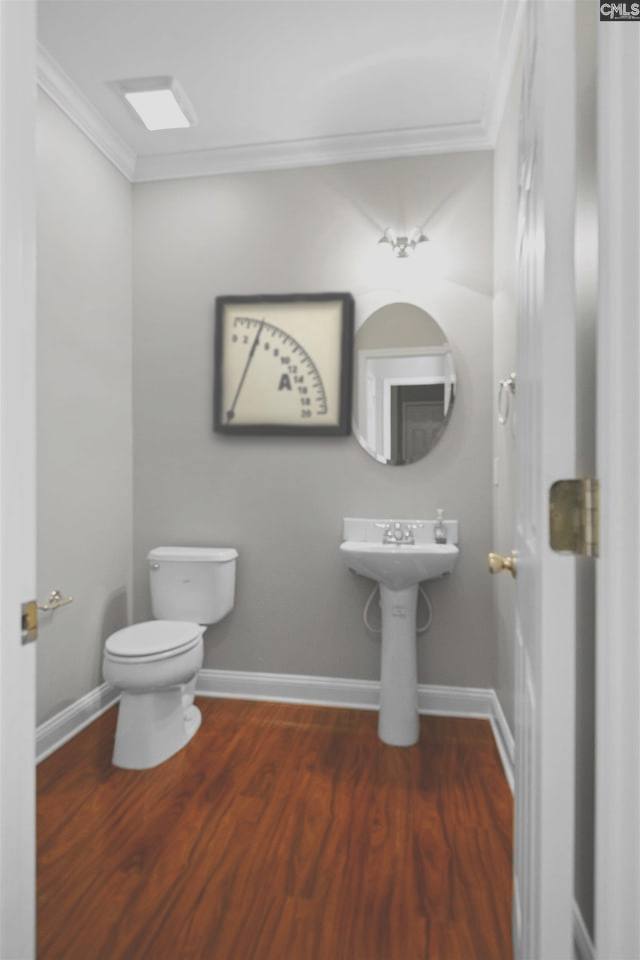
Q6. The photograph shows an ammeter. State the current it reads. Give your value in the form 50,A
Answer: 4,A
